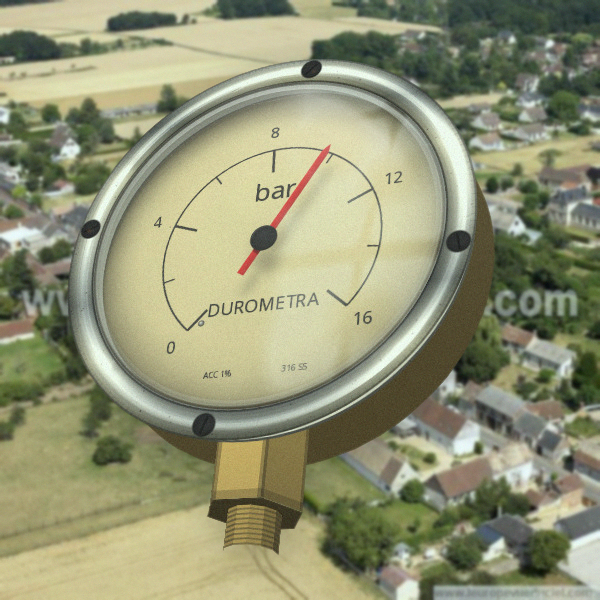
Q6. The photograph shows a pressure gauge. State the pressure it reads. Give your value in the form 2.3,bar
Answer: 10,bar
